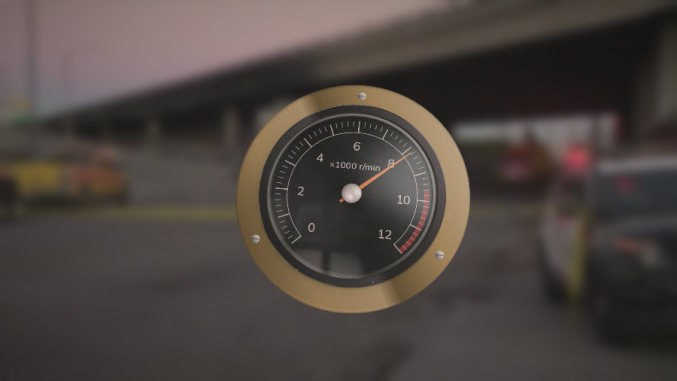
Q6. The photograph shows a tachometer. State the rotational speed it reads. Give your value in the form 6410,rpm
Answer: 8200,rpm
